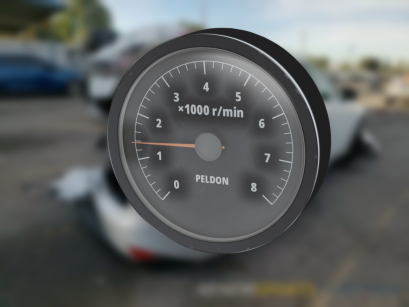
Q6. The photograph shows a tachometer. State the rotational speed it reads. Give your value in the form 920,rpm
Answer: 1400,rpm
